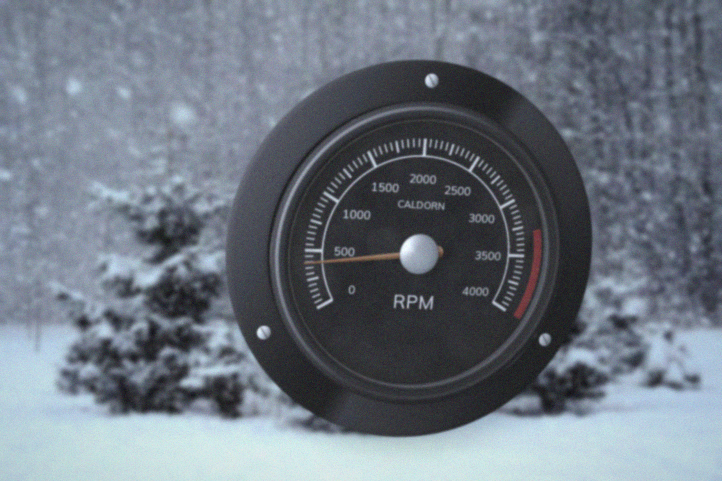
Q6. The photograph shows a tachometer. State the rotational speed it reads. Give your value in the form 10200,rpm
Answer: 400,rpm
